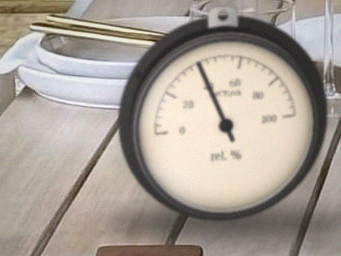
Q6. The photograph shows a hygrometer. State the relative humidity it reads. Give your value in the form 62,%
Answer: 40,%
